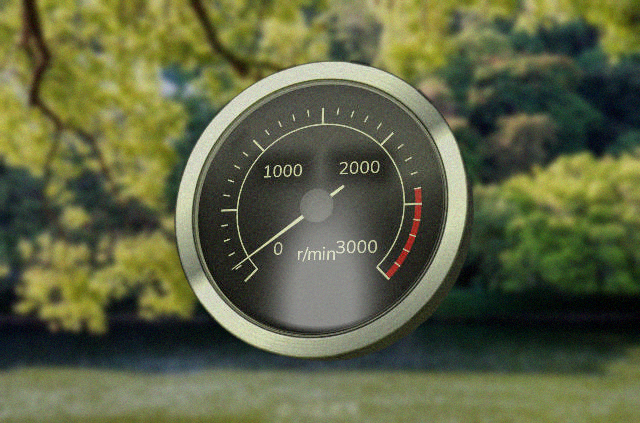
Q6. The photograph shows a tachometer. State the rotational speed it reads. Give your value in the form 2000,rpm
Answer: 100,rpm
